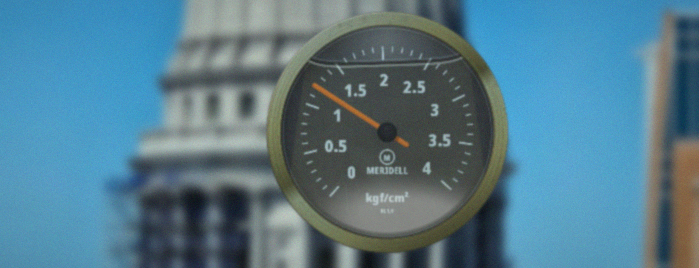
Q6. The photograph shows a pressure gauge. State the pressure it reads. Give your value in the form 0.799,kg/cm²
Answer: 1.2,kg/cm²
